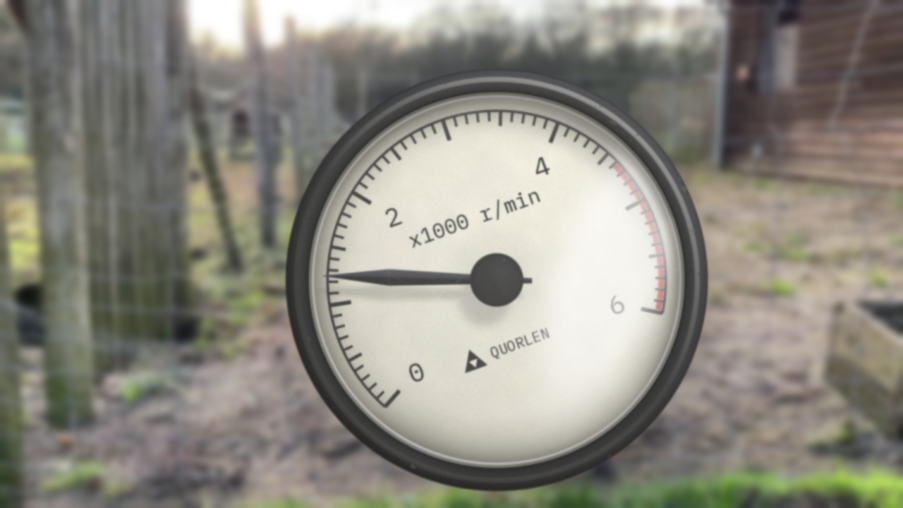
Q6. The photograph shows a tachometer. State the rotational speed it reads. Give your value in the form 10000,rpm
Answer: 1250,rpm
